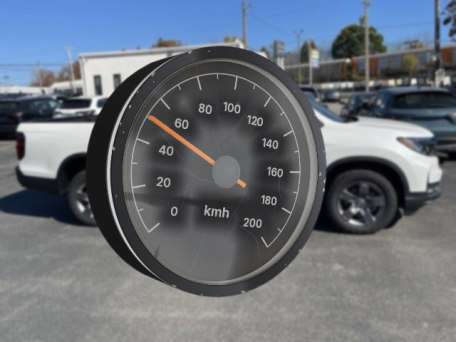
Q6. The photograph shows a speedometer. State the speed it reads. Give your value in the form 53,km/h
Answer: 50,km/h
